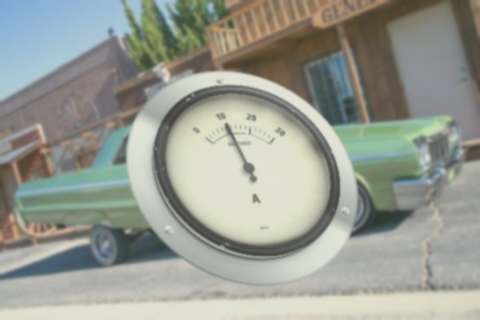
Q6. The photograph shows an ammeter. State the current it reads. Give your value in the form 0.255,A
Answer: 10,A
